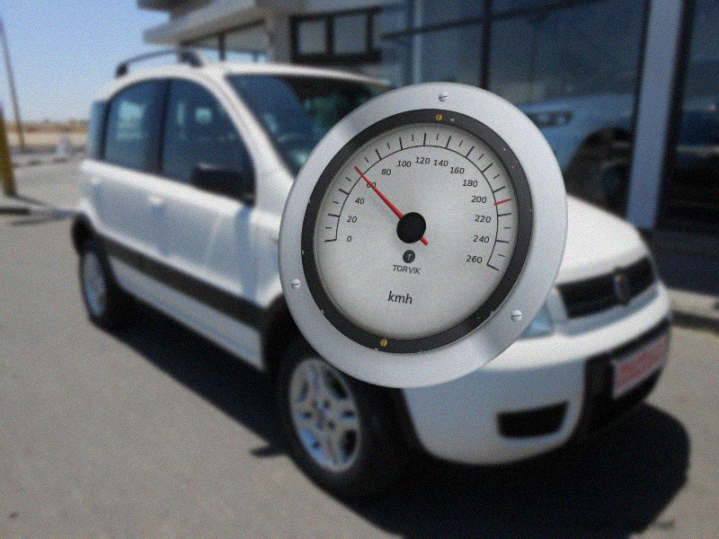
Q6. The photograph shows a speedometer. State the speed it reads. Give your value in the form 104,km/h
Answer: 60,km/h
